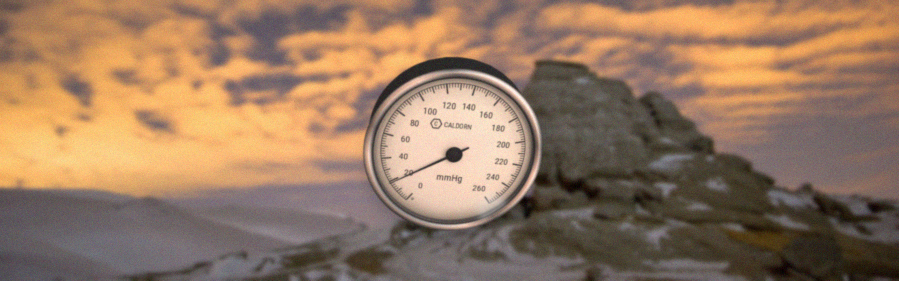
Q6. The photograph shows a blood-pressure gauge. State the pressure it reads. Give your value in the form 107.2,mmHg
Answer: 20,mmHg
